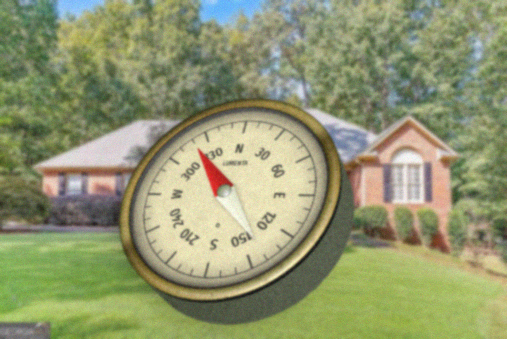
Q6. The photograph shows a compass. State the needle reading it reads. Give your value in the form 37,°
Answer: 320,°
